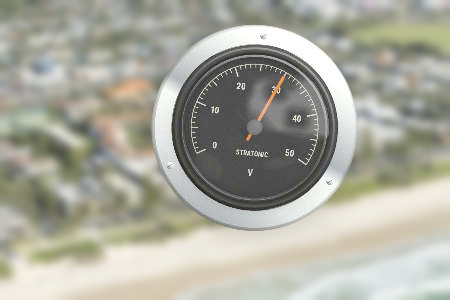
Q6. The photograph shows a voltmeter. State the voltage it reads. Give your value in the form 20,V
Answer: 30,V
